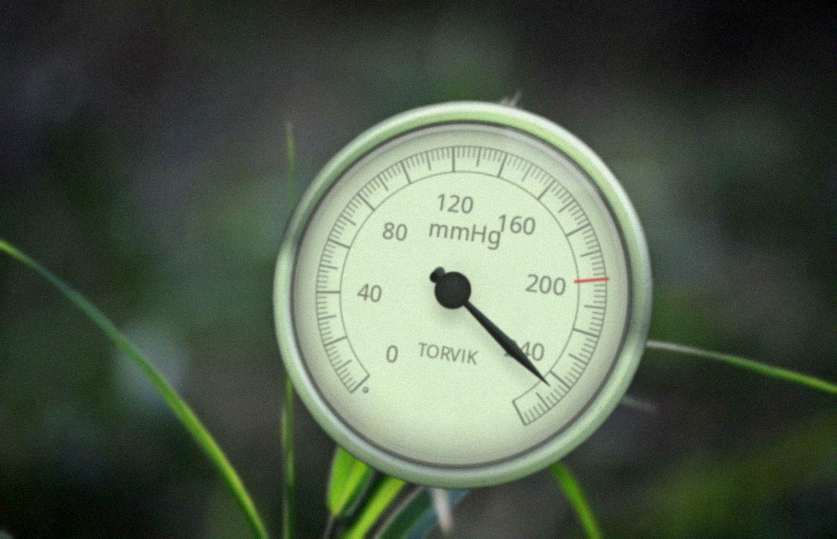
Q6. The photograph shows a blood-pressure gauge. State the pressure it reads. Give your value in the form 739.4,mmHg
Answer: 244,mmHg
